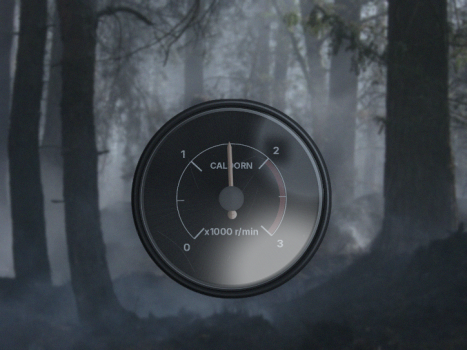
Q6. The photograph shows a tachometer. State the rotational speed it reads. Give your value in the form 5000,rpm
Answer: 1500,rpm
